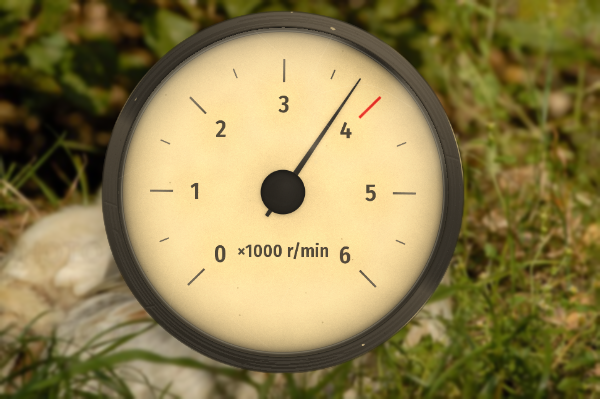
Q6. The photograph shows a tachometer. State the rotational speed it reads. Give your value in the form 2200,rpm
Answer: 3750,rpm
